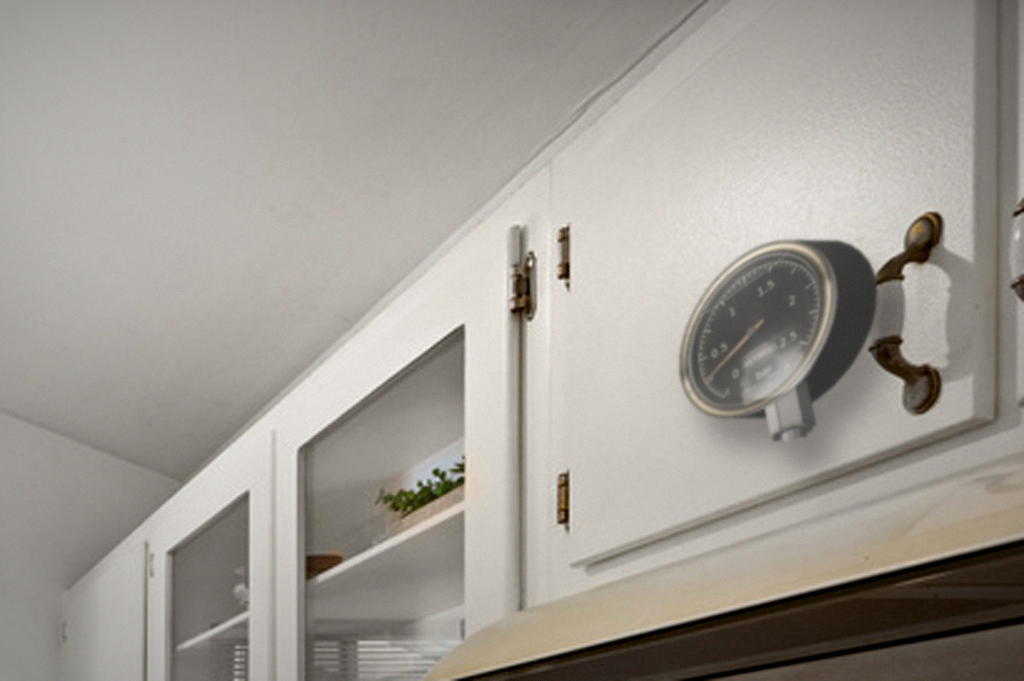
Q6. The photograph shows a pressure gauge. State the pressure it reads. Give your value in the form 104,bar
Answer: 0.25,bar
